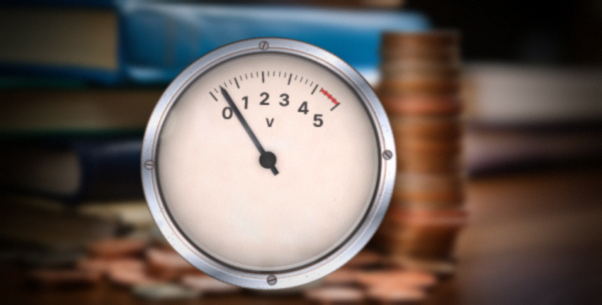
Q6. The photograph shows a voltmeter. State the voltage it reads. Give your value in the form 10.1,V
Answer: 0.4,V
